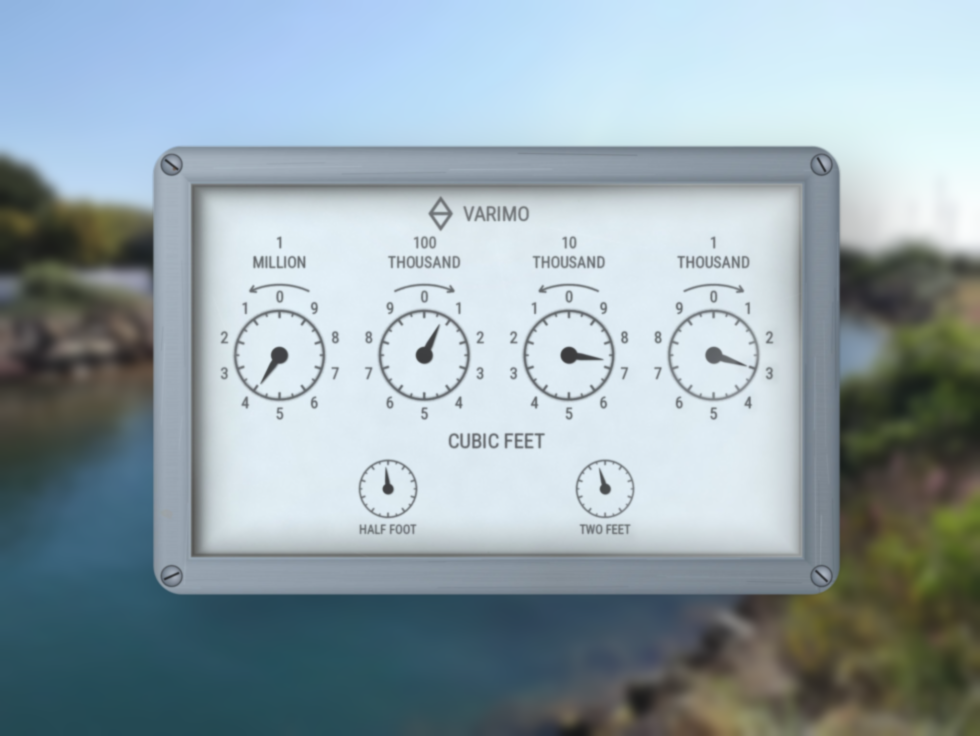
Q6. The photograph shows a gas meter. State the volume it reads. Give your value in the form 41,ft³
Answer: 407300,ft³
